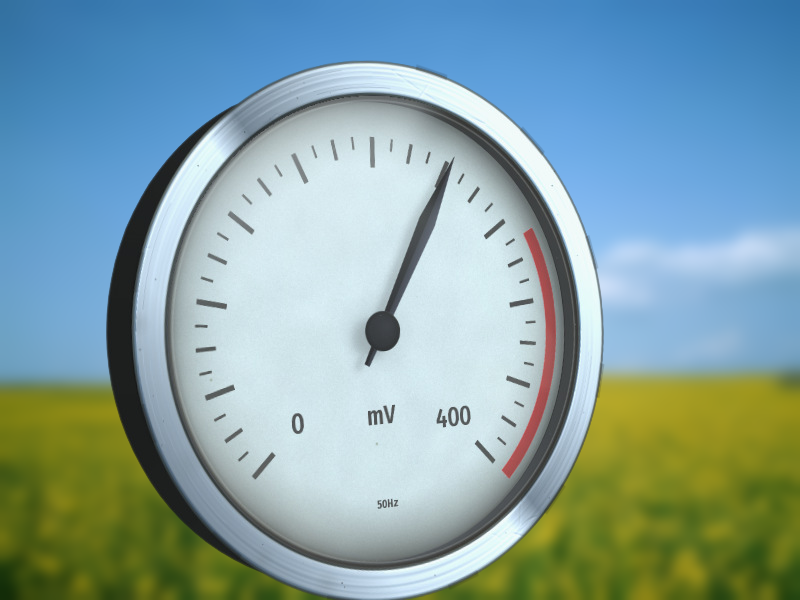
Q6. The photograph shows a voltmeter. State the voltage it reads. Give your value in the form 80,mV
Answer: 240,mV
